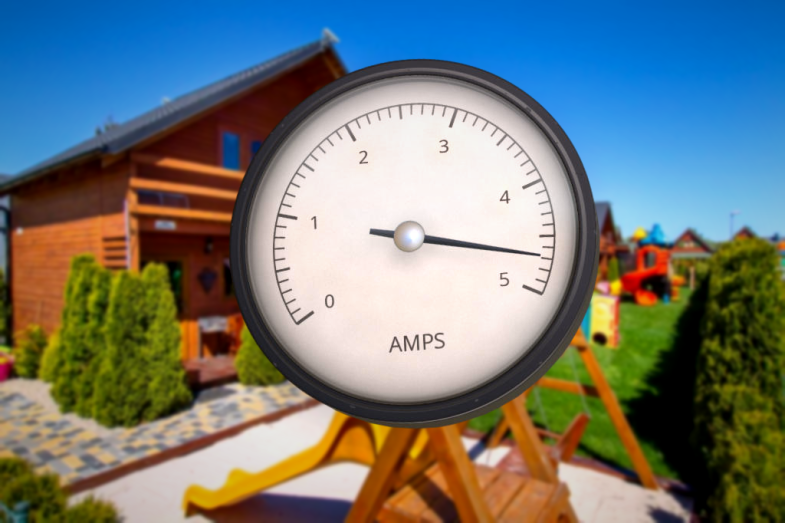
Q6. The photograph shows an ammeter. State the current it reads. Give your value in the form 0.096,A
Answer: 4.7,A
